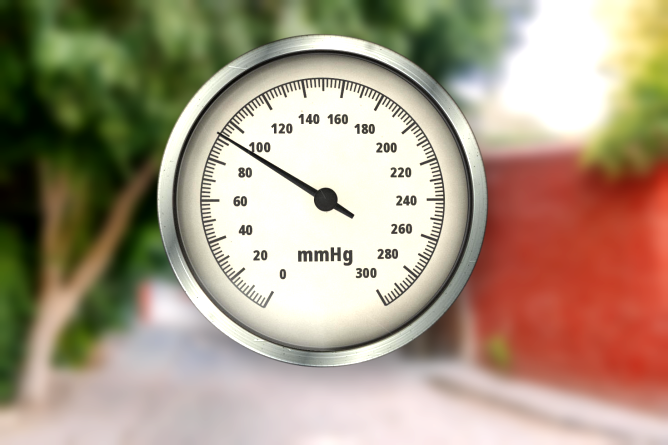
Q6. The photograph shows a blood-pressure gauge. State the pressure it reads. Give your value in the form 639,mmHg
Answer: 92,mmHg
